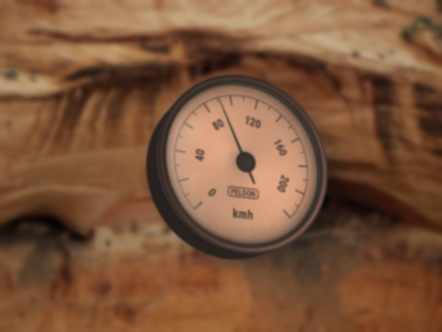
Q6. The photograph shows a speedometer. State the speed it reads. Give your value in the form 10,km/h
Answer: 90,km/h
